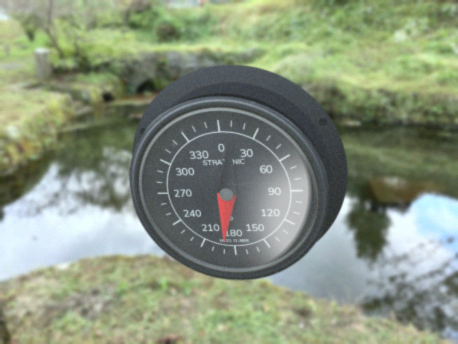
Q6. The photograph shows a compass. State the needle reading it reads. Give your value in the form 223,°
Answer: 190,°
